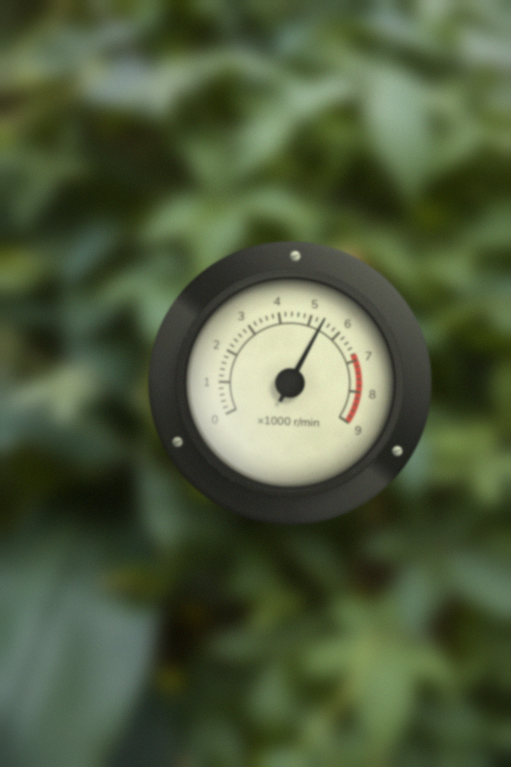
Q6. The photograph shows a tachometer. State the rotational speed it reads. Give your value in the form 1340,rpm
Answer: 5400,rpm
